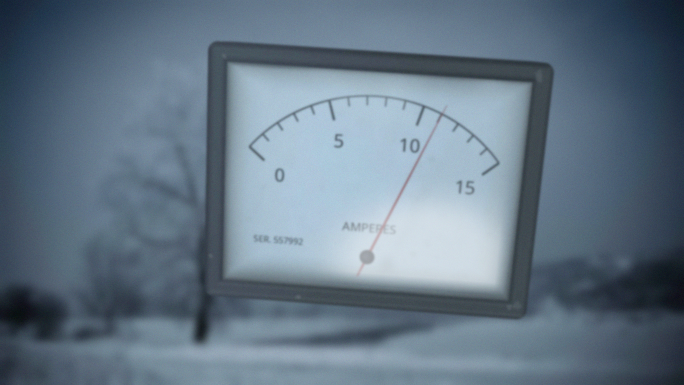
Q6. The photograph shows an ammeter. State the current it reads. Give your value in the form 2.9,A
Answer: 11,A
